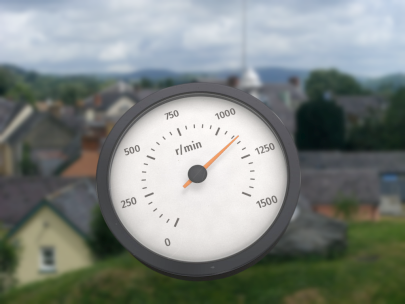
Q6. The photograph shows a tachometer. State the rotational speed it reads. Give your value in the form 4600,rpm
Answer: 1125,rpm
